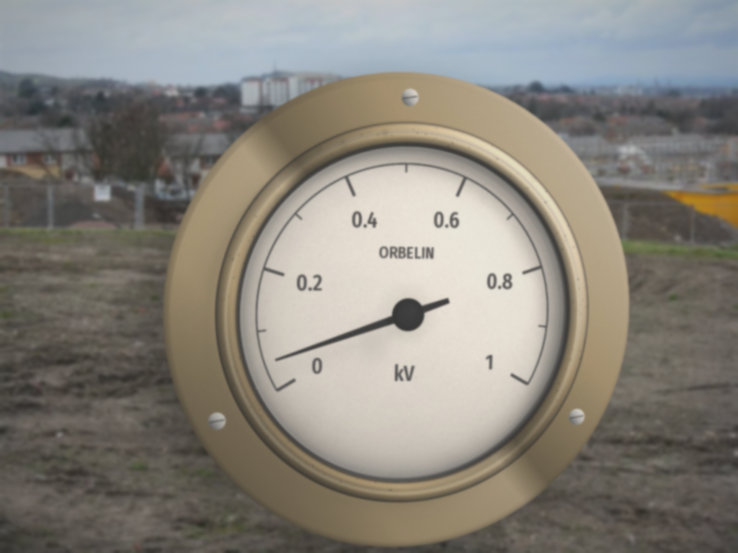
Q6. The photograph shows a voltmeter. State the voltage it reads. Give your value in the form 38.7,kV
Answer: 0.05,kV
